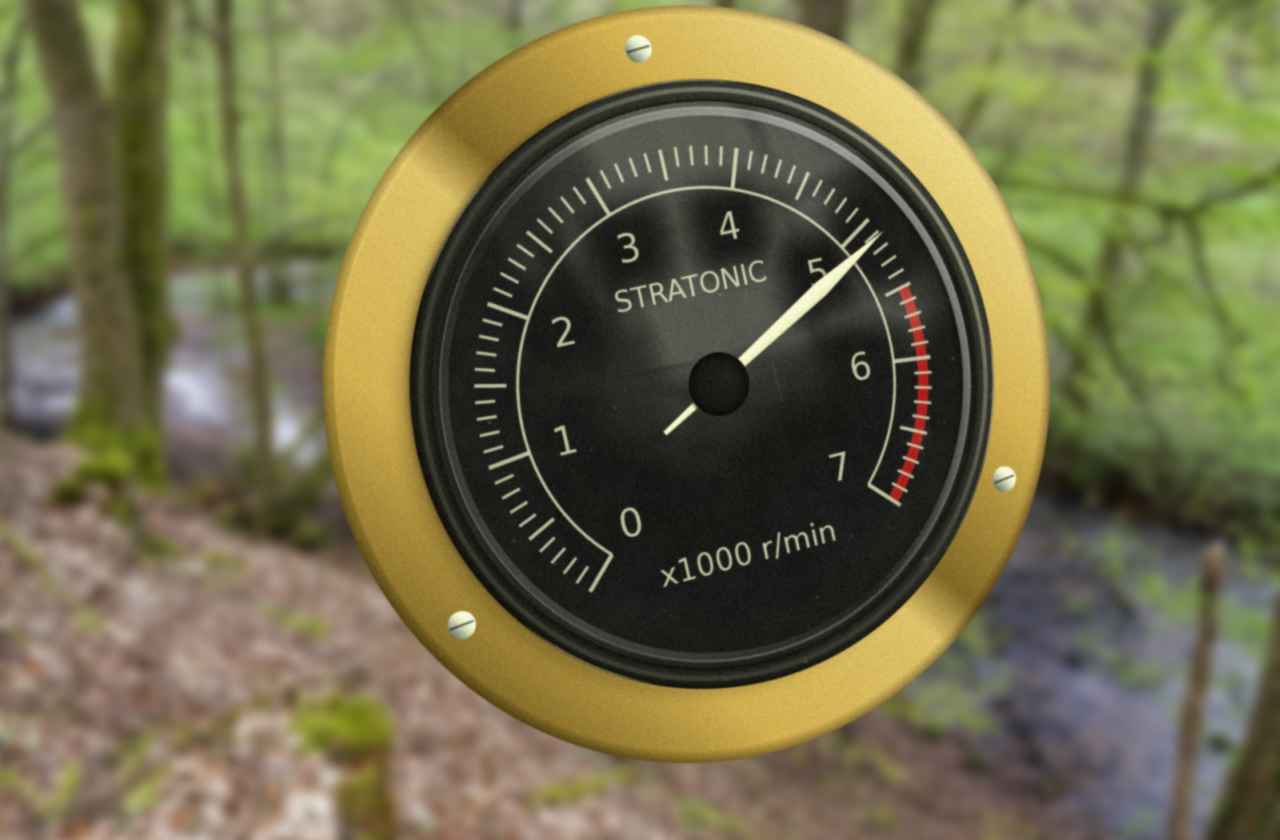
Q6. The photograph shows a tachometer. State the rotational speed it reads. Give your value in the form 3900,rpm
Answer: 5100,rpm
